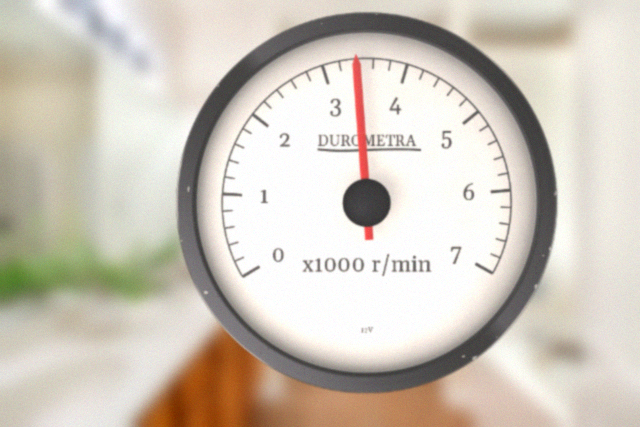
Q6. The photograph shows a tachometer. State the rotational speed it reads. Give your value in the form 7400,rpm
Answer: 3400,rpm
